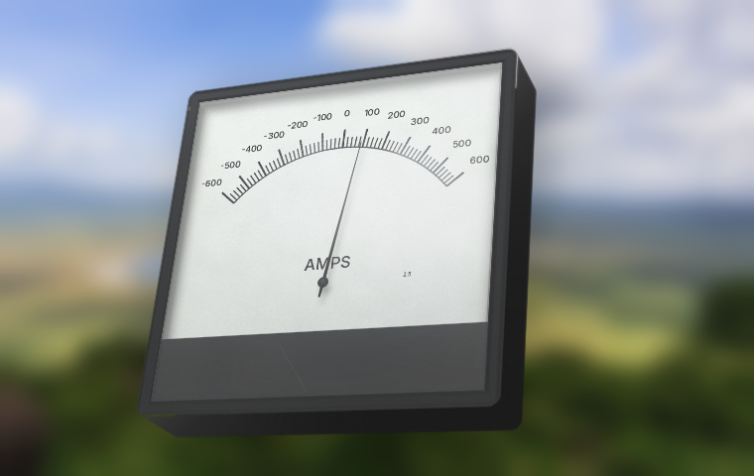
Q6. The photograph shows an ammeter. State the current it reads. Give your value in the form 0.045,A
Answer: 100,A
